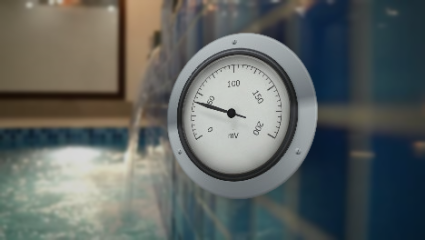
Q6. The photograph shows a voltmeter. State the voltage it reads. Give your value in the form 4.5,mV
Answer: 40,mV
